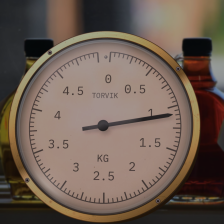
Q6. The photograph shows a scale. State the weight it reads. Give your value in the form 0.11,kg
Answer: 1.1,kg
